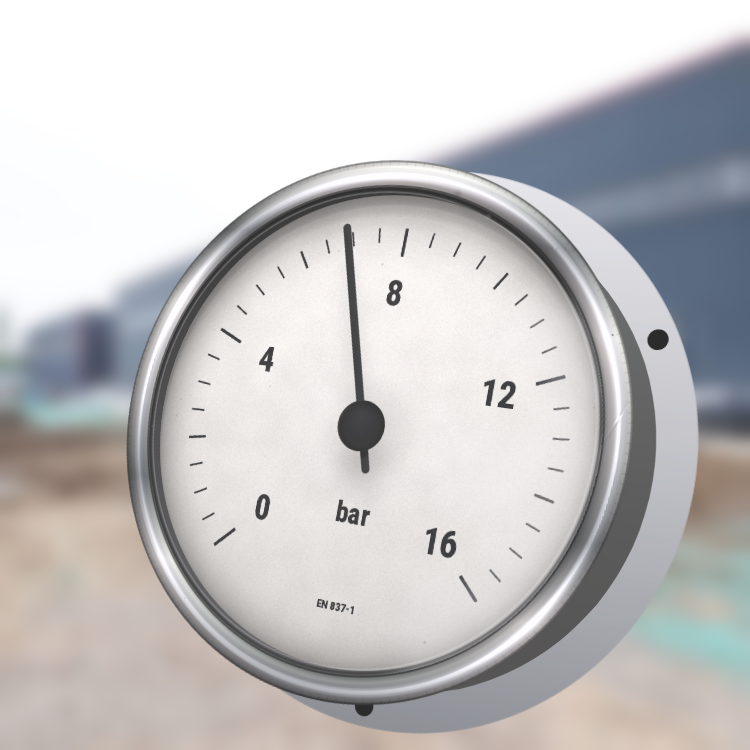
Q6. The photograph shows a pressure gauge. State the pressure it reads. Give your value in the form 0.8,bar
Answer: 7,bar
